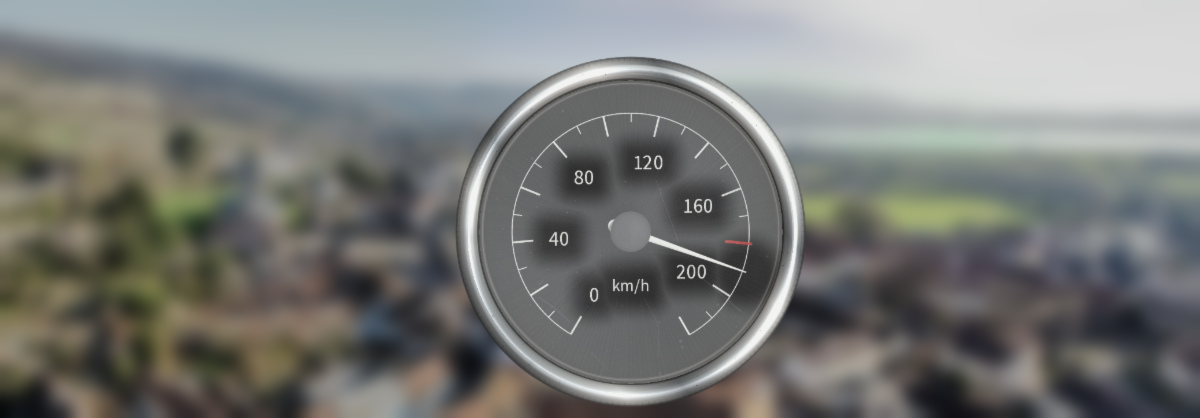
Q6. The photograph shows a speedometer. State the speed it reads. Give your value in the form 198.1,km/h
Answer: 190,km/h
